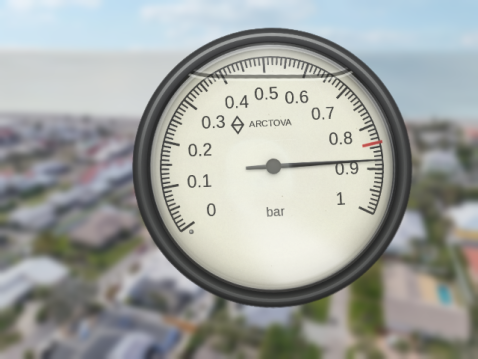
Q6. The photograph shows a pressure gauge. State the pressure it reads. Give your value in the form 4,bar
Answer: 0.88,bar
